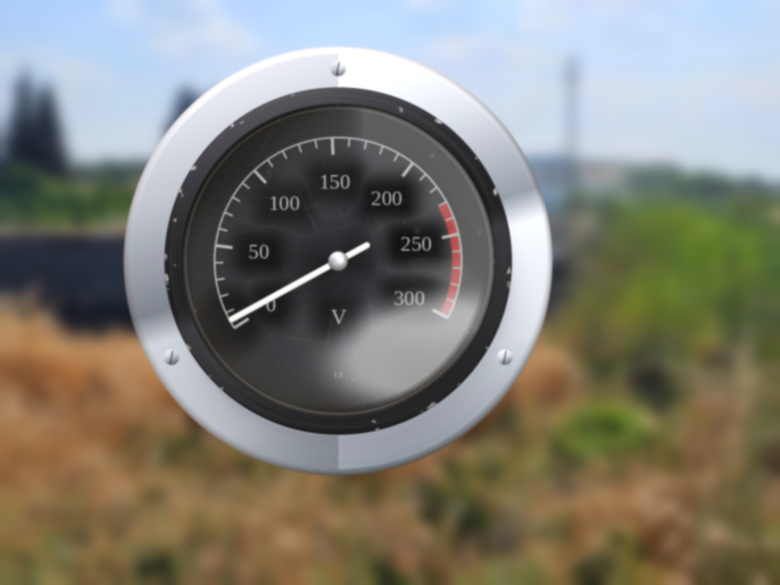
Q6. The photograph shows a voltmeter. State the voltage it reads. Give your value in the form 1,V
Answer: 5,V
